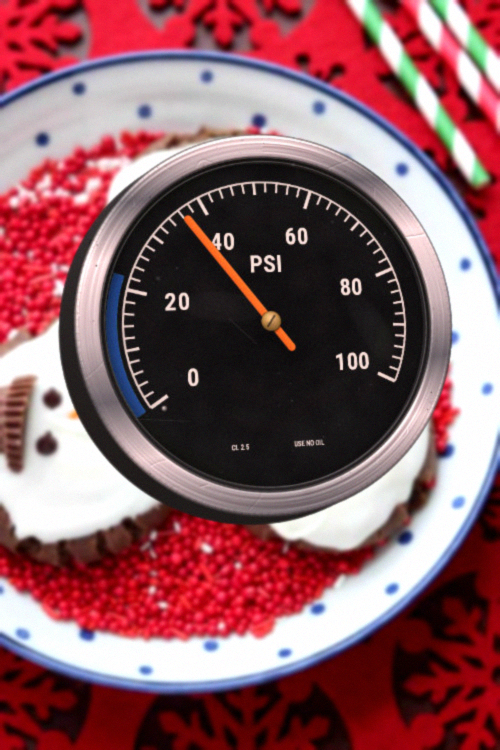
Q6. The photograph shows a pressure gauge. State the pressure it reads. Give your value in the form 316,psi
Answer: 36,psi
